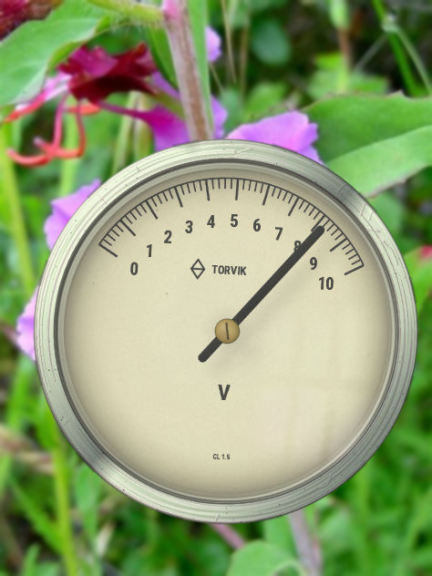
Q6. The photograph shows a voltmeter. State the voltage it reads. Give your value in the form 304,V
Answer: 8.2,V
